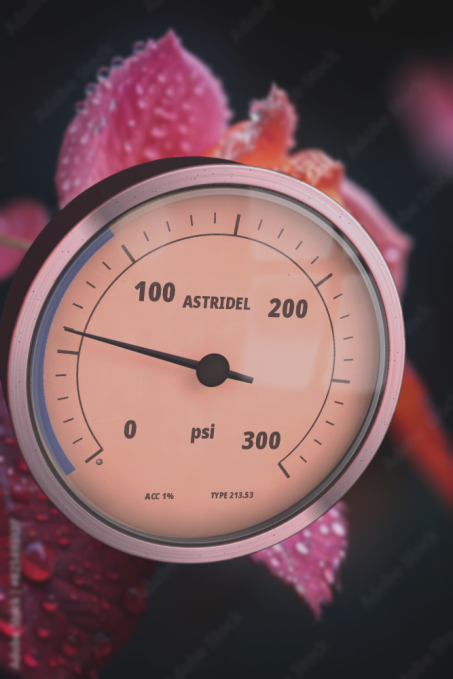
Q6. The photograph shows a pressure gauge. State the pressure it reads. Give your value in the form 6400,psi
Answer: 60,psi
